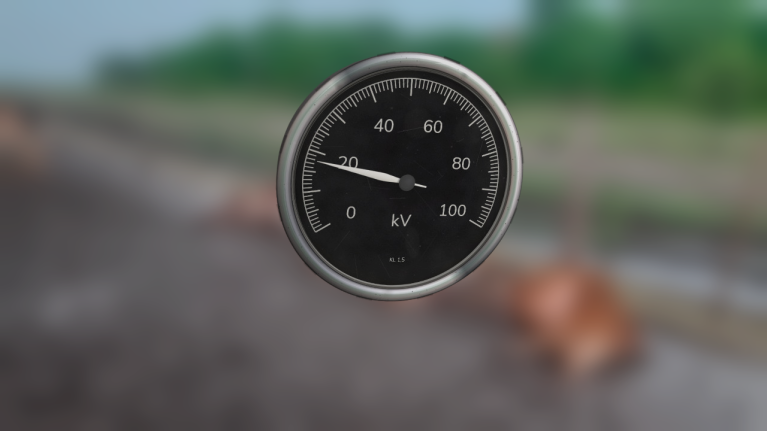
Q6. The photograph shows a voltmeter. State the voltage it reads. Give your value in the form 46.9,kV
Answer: 18,kV
